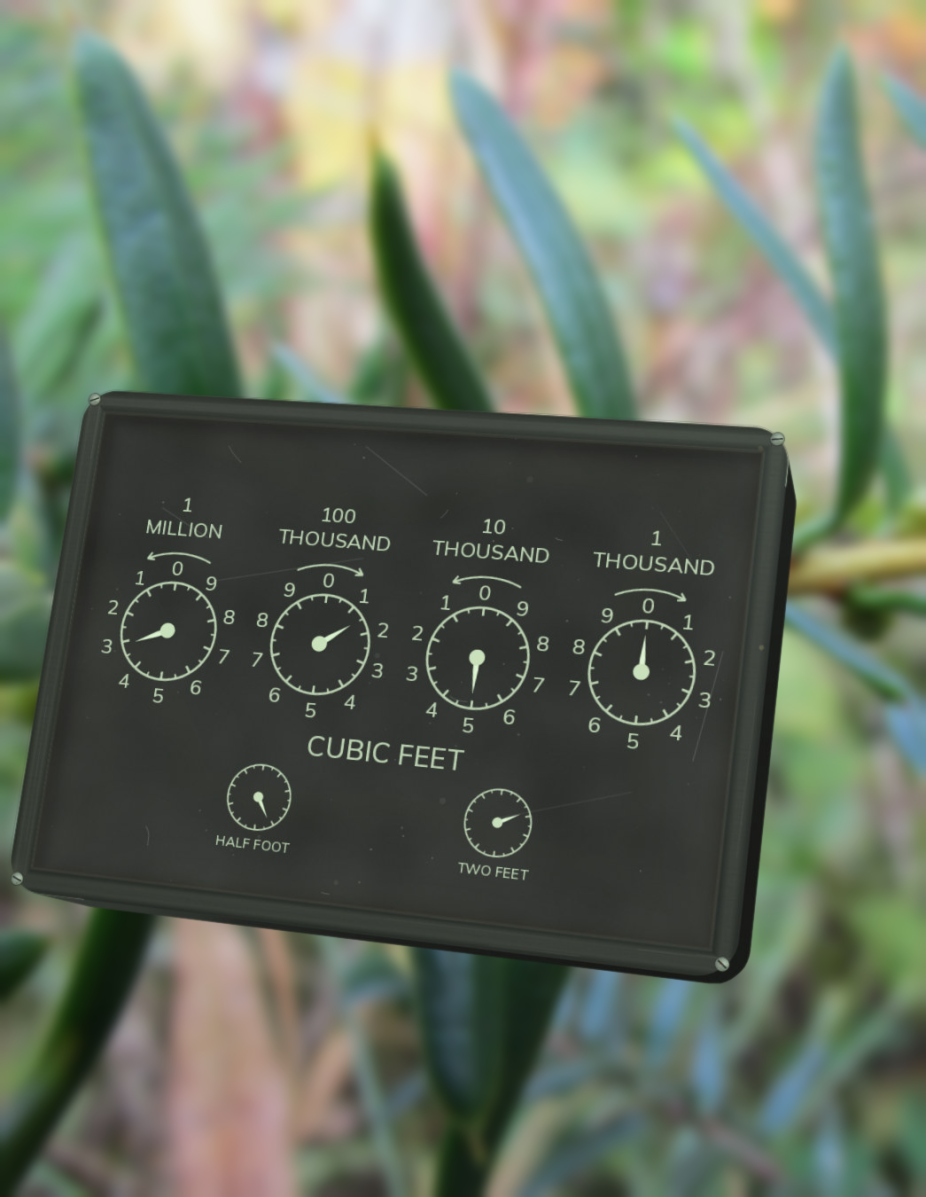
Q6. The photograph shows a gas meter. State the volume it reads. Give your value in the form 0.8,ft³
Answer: 315000,ft³
